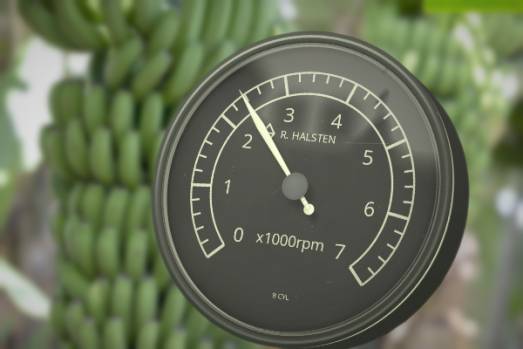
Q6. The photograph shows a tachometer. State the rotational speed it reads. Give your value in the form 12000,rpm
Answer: 2400,rpm
